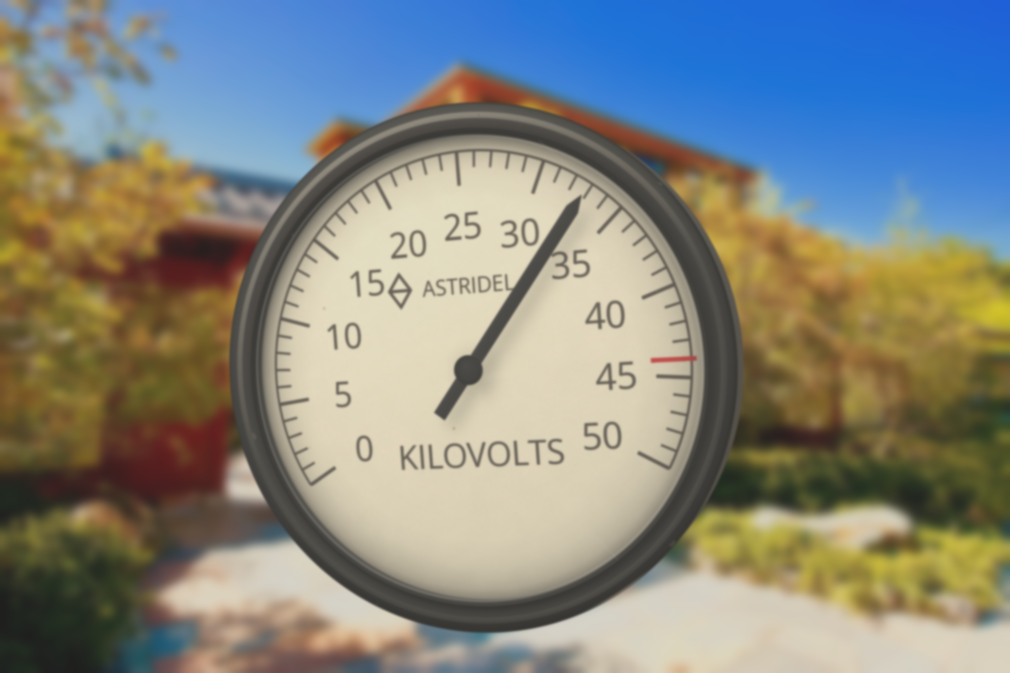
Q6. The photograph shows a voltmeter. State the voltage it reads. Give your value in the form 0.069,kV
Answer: 33,kV
